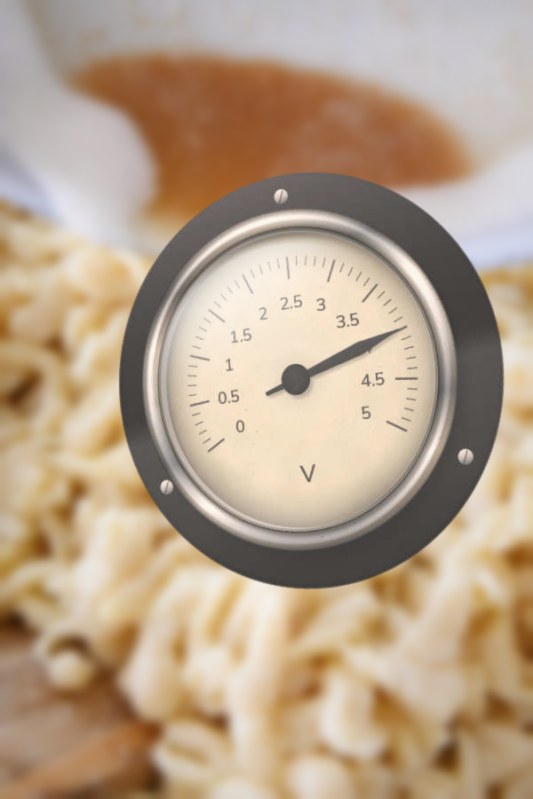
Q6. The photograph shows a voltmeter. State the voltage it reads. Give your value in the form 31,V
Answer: 4,V
